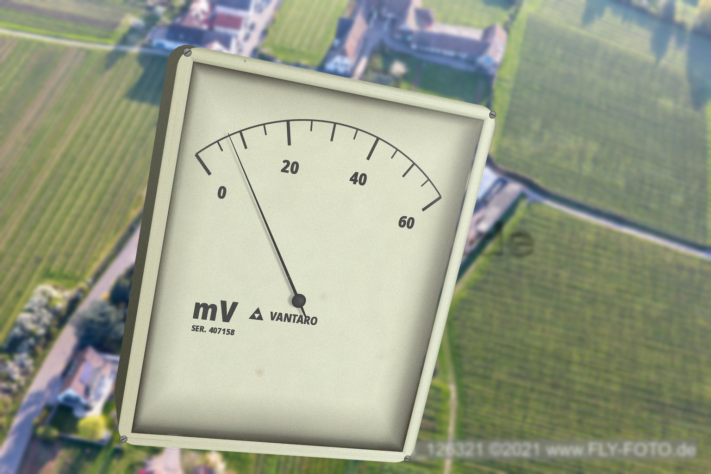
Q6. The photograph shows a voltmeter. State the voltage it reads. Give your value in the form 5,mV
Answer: 7.5,mV
